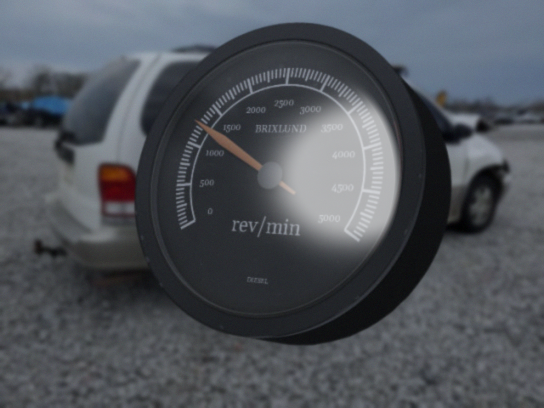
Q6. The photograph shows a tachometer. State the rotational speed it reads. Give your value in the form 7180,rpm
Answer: 1250,rpm
